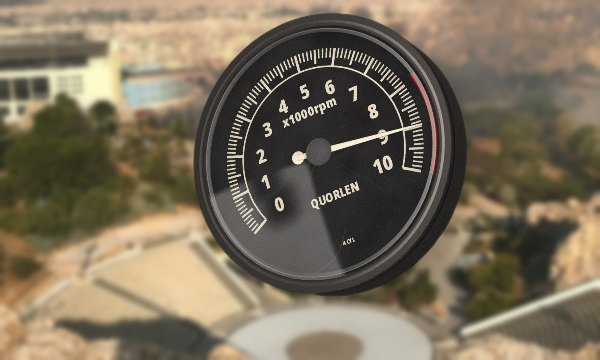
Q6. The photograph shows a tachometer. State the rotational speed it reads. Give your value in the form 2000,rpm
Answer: 9000,rpm
